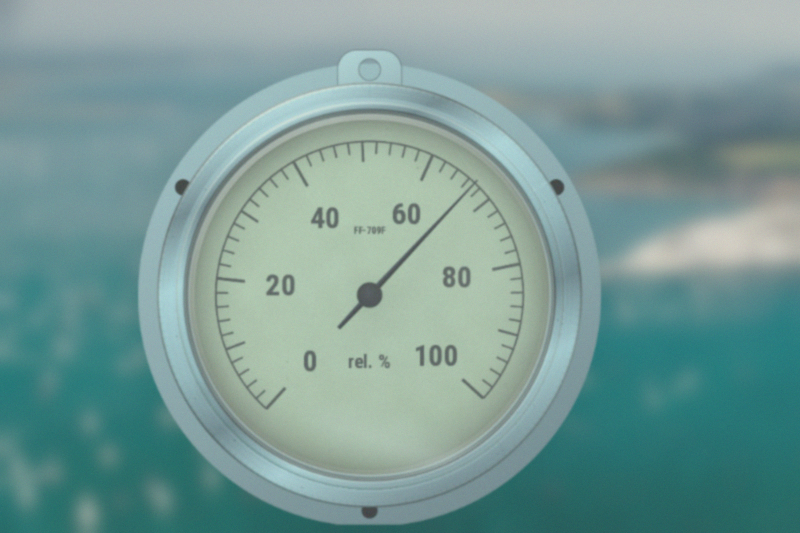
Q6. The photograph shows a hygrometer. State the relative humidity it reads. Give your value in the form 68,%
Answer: 67,%
